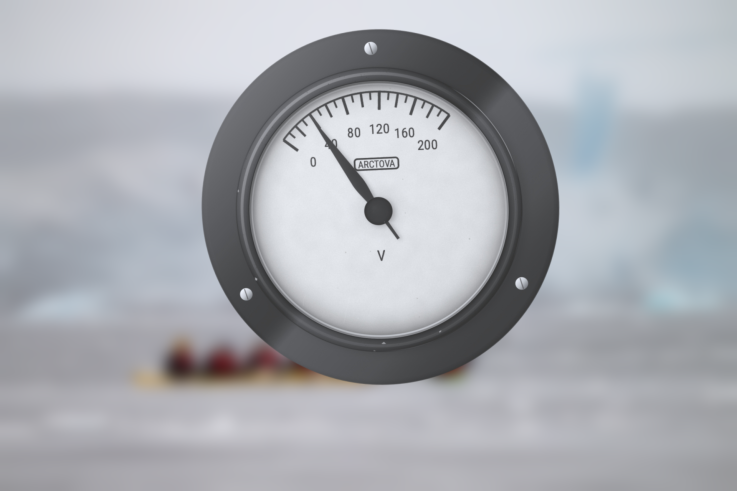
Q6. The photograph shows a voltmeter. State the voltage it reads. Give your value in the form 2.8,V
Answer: 40,V
